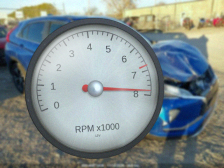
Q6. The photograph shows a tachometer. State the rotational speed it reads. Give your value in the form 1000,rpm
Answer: 7800,rpm
